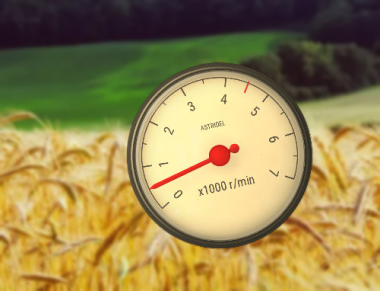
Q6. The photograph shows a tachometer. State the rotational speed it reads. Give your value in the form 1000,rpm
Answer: 500,rpm
